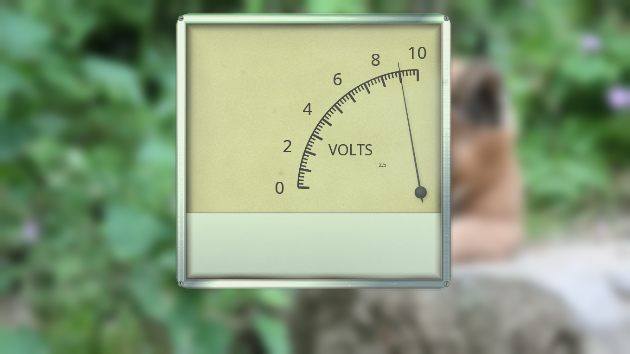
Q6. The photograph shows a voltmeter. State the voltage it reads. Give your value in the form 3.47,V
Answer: 9,V
